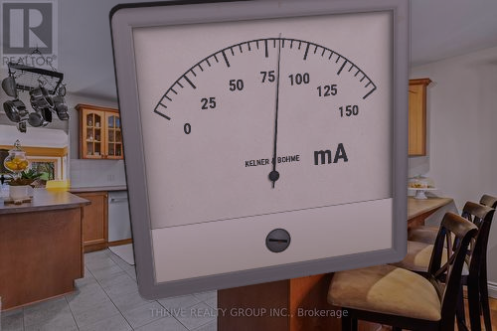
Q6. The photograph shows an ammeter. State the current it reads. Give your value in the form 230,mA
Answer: 82.5,mA
